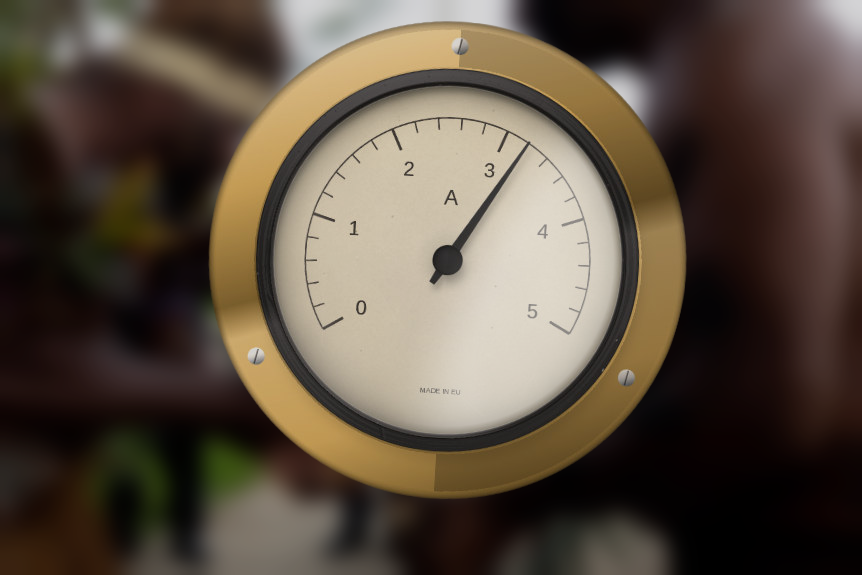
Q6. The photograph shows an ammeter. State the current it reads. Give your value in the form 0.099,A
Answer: 3.2,A
